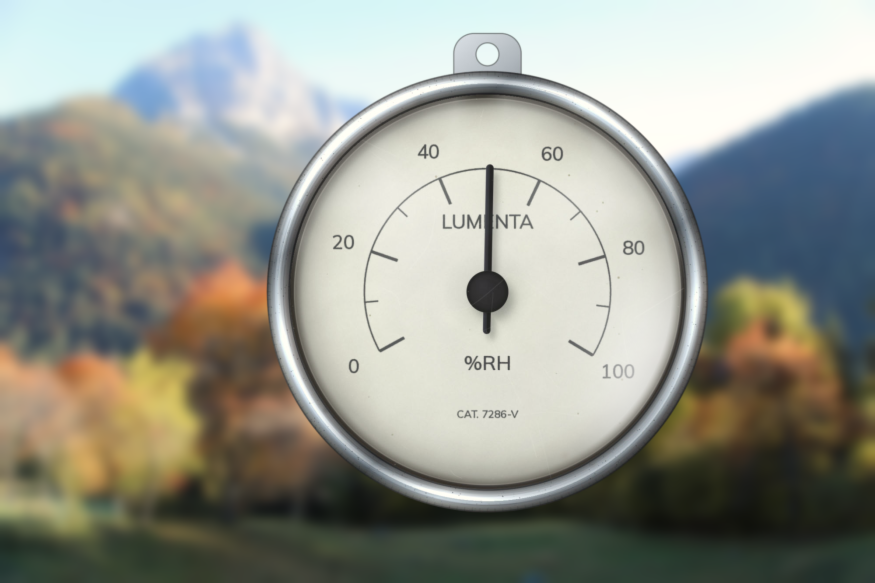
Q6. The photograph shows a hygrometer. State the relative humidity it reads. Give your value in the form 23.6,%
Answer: 50,%
